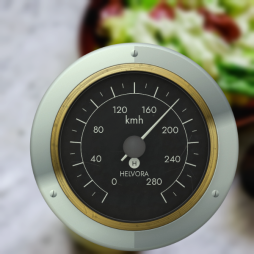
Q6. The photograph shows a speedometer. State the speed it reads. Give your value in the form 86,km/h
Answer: 180,km/h
